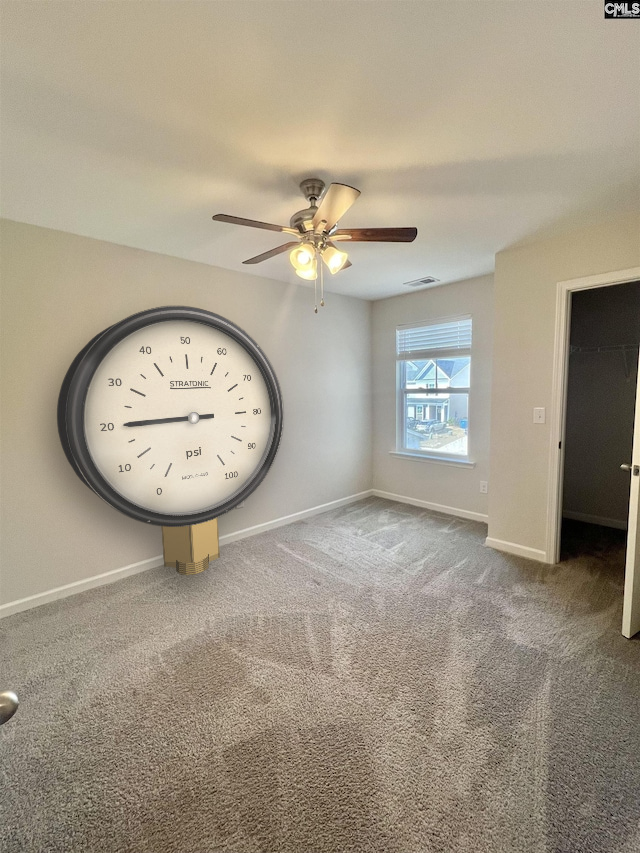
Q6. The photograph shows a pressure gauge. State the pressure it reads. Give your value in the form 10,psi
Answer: 20,psi
